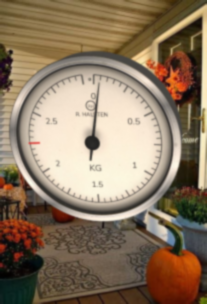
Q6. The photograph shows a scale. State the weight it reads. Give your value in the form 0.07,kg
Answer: 0.05,kg
